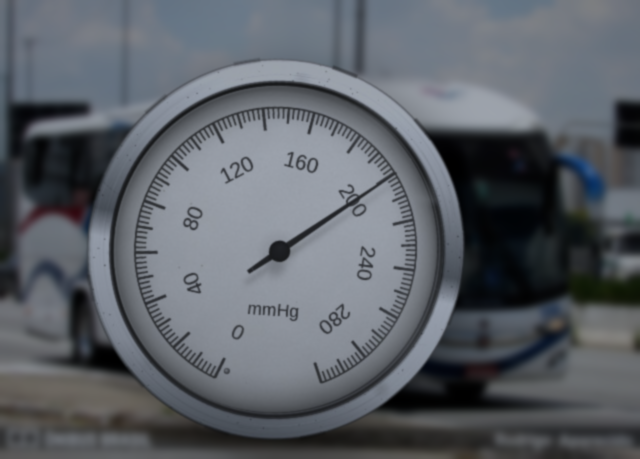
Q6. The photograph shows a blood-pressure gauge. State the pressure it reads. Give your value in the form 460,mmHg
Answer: 200,mmHg
